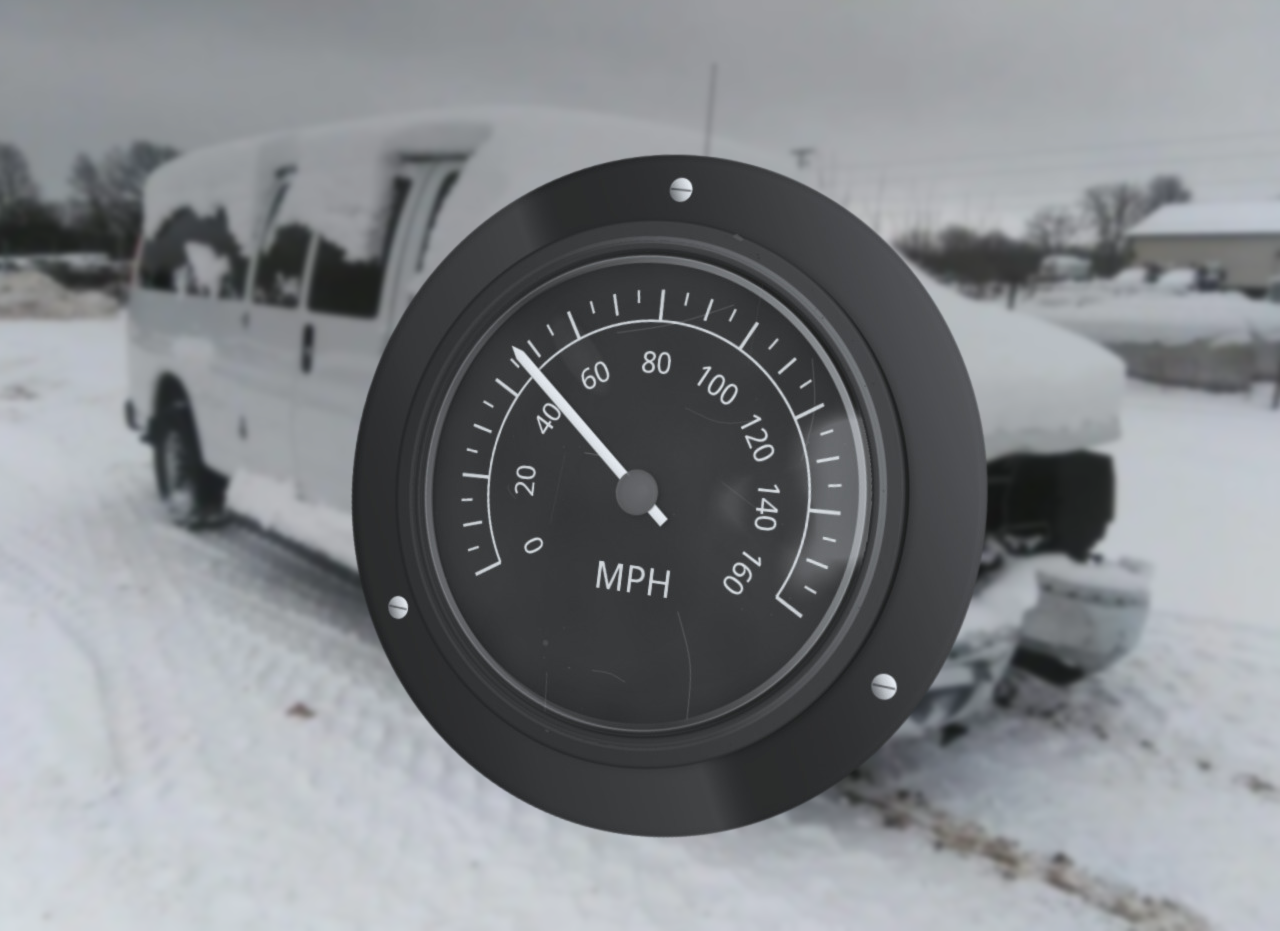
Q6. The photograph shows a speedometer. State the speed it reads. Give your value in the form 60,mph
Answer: 47.5,mph
